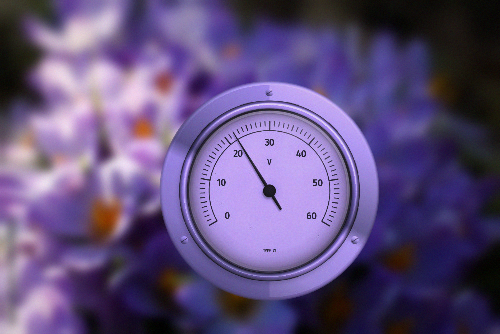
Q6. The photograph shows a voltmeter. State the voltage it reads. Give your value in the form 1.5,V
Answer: 22,V
